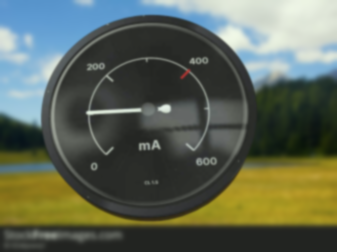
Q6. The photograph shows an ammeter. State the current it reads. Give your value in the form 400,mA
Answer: 100,mA
